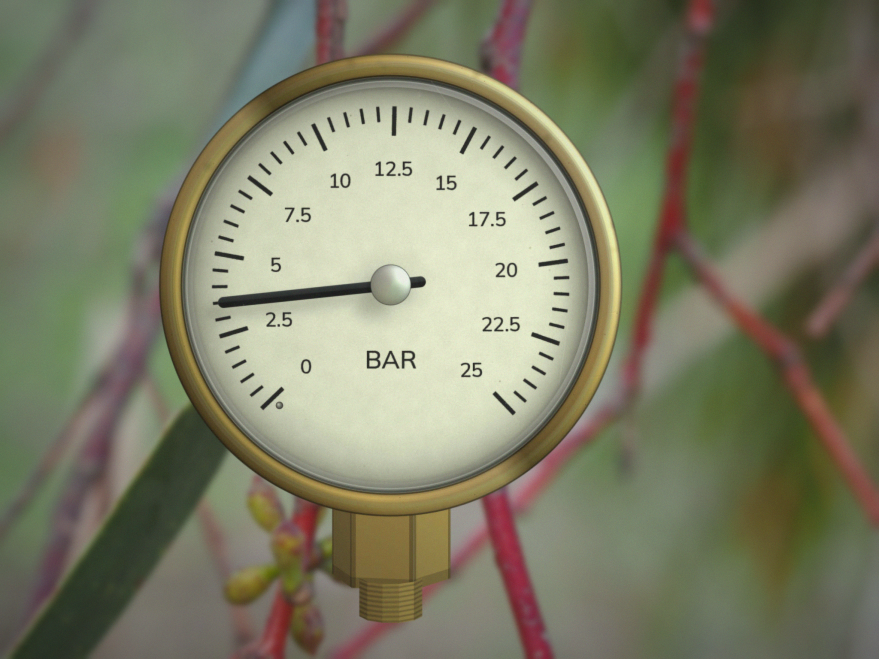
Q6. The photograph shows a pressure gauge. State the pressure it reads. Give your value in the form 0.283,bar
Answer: 3.5,bar
